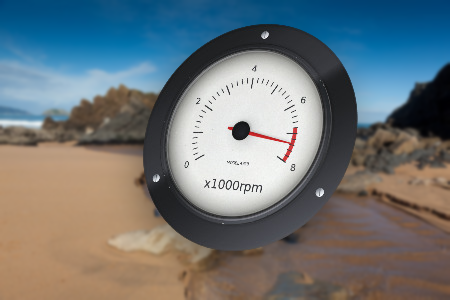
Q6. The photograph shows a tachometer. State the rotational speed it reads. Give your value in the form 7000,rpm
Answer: 7400,rpm
